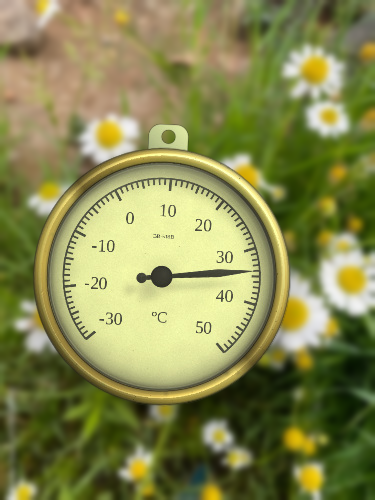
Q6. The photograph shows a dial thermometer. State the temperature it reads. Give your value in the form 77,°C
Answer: 34,°C
